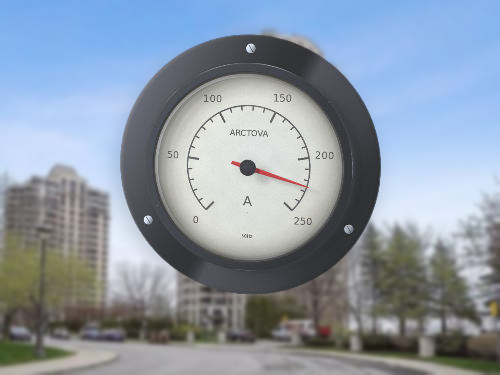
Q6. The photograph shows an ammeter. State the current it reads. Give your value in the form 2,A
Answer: 225,A
